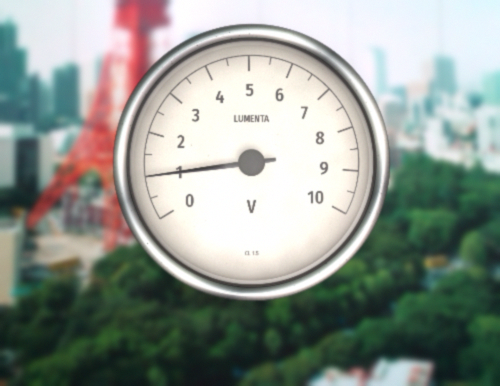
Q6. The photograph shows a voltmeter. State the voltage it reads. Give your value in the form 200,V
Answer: 1,V
